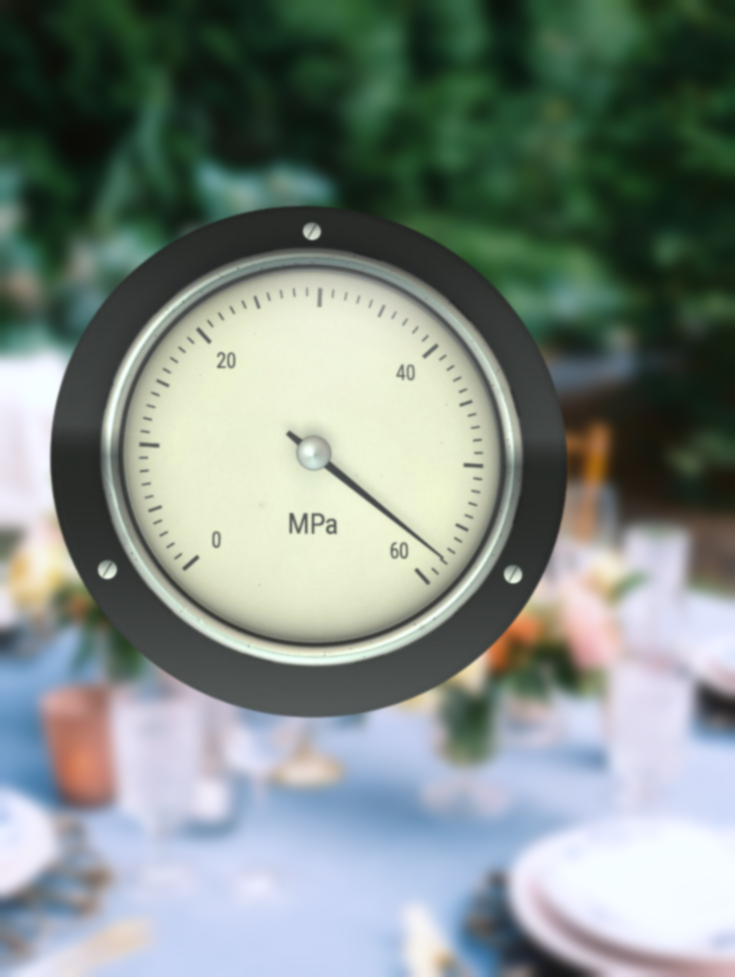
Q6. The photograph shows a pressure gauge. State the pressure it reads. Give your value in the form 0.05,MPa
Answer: 58,MPa
